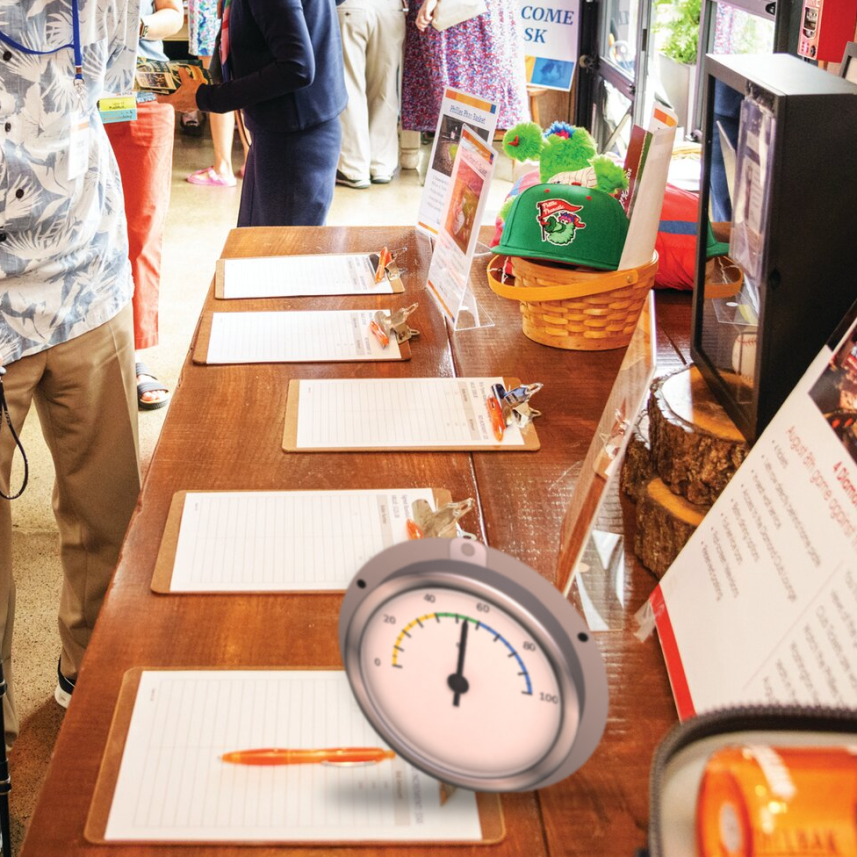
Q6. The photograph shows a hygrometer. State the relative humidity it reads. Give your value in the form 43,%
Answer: 55,%
